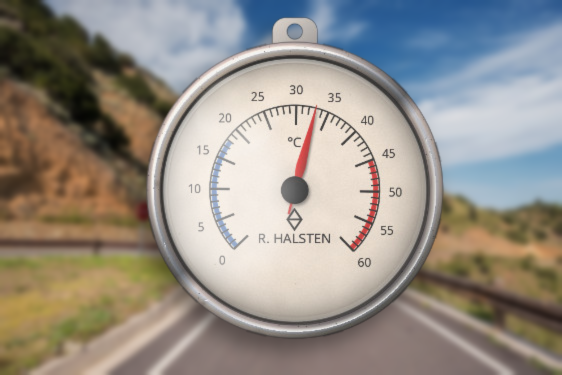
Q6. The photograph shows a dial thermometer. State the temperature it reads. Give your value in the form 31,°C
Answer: 33,°C
